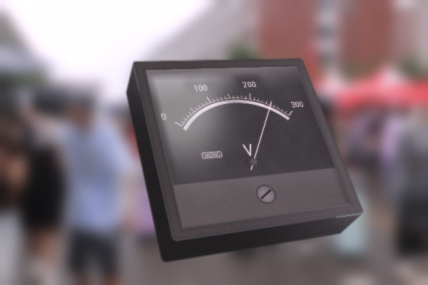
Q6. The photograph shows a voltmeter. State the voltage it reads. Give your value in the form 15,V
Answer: 250,V
